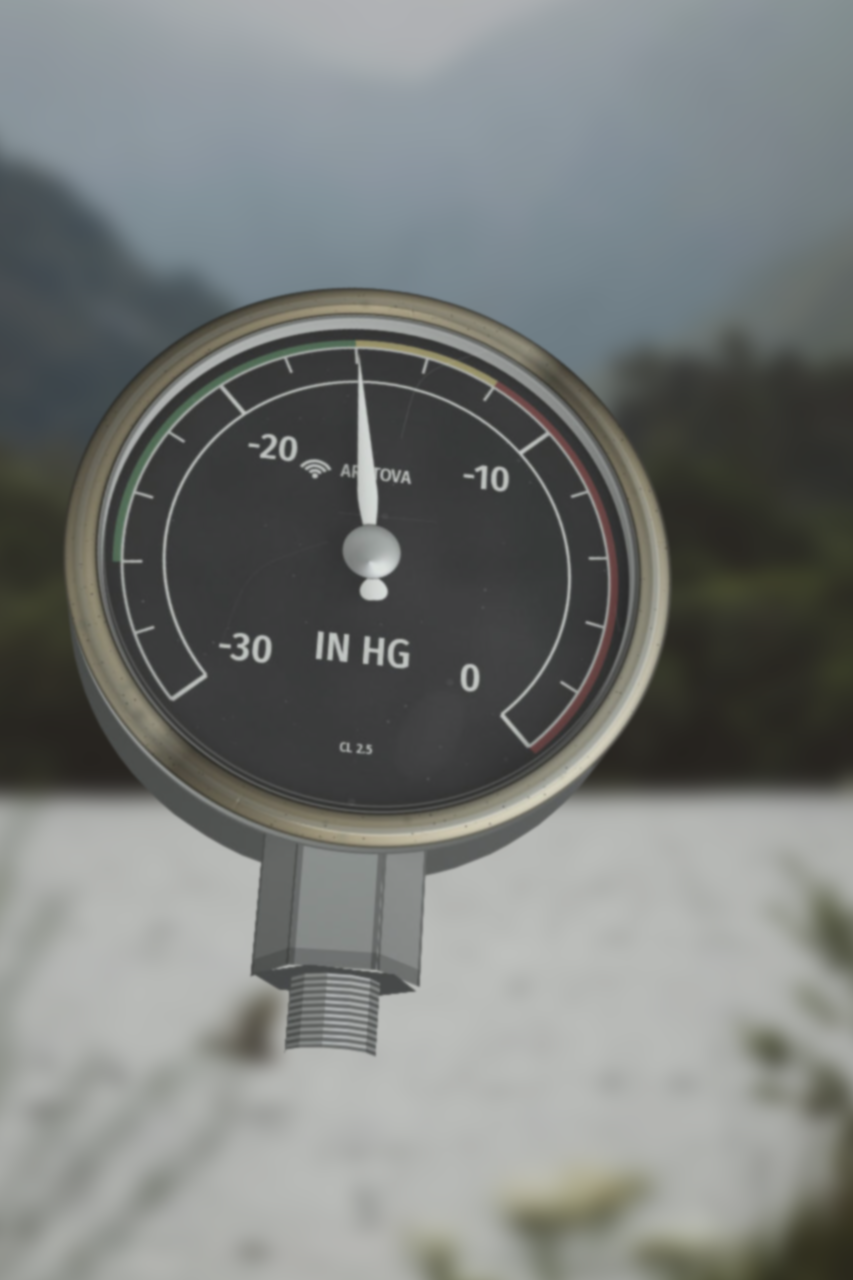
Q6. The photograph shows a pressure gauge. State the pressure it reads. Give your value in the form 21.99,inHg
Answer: -16,inHg
